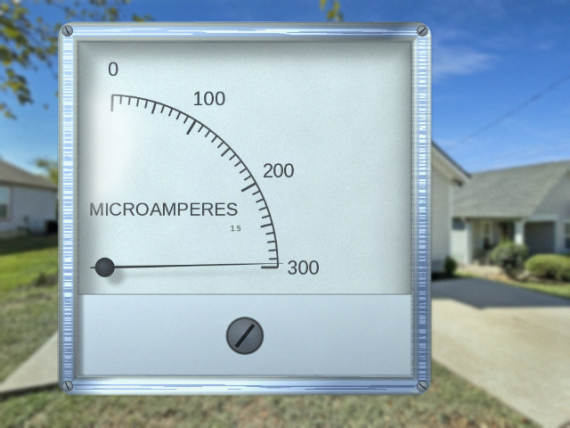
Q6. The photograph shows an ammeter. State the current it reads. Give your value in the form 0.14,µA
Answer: 295,µA
